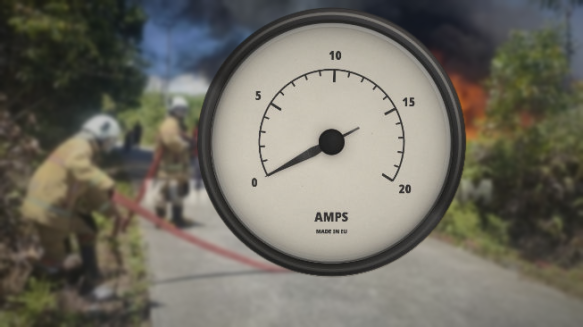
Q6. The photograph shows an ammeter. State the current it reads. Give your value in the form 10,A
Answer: 0,A
